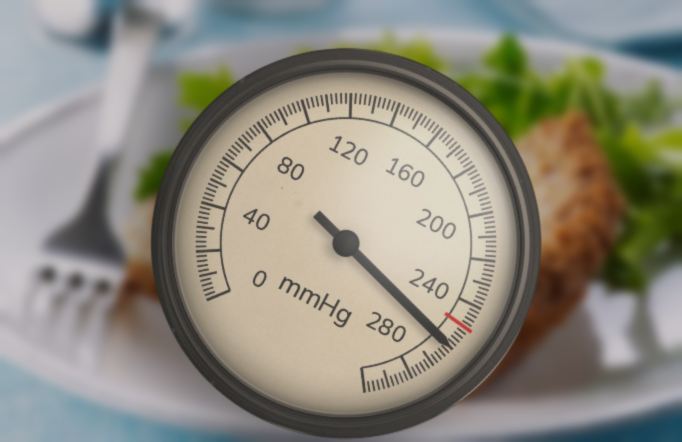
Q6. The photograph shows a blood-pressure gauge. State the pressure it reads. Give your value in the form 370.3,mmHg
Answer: 260,mmHg
